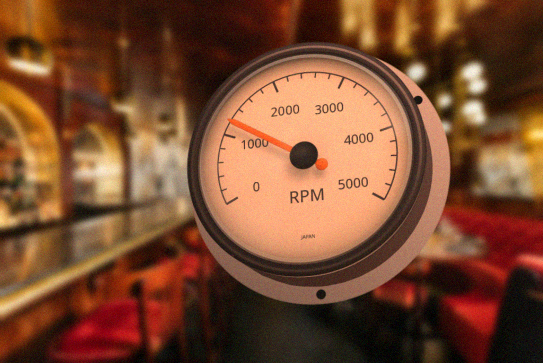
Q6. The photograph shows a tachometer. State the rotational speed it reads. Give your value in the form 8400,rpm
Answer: 1200,rpm
